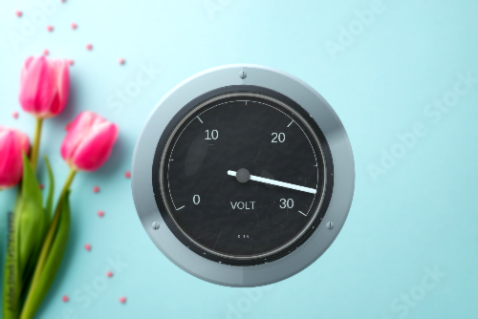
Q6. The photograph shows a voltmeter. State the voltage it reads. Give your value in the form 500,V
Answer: 27.5,V
